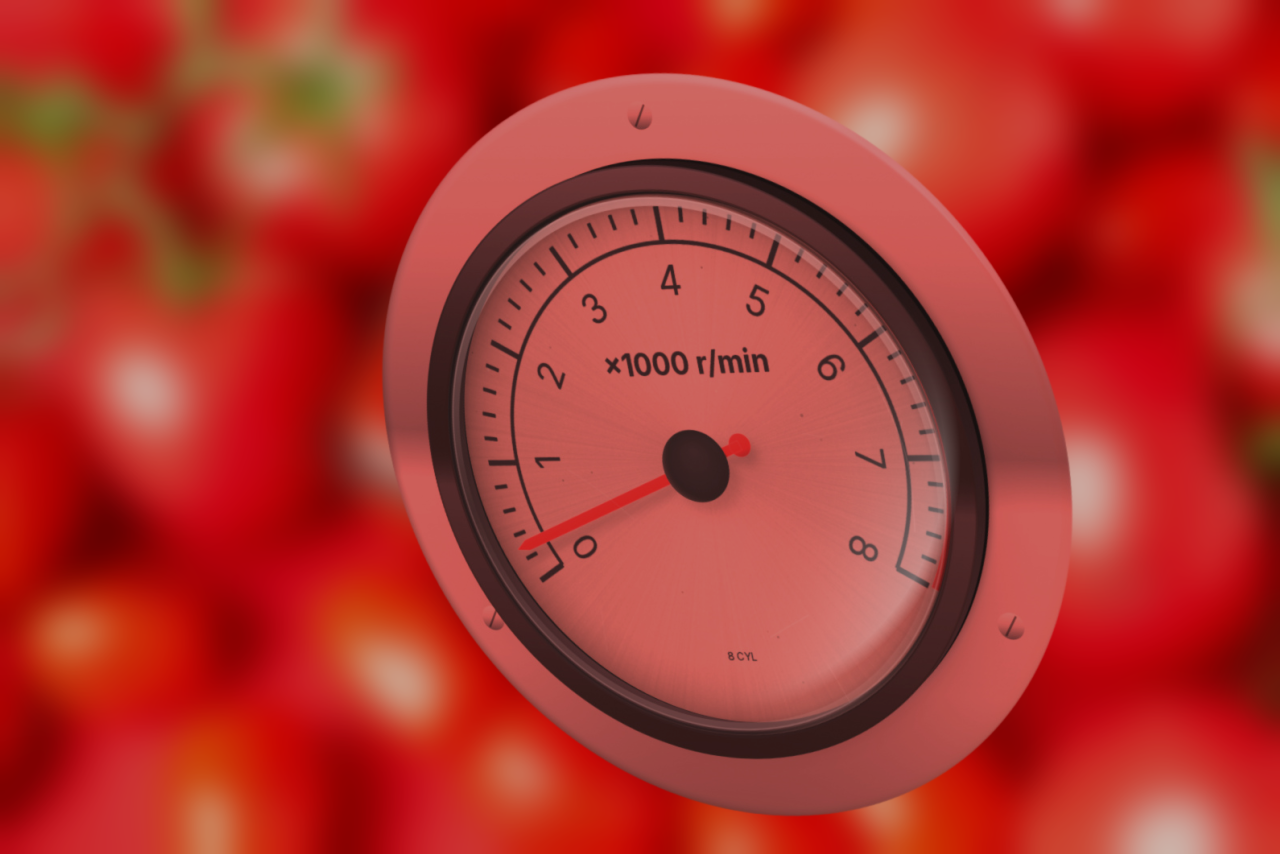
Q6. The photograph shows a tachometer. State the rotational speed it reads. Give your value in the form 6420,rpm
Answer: 300,rpm
